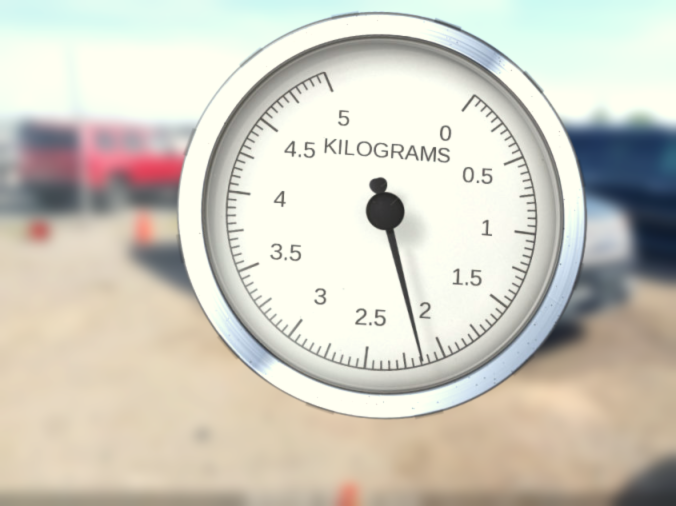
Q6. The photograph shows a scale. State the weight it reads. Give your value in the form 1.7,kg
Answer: 2.15,kg
